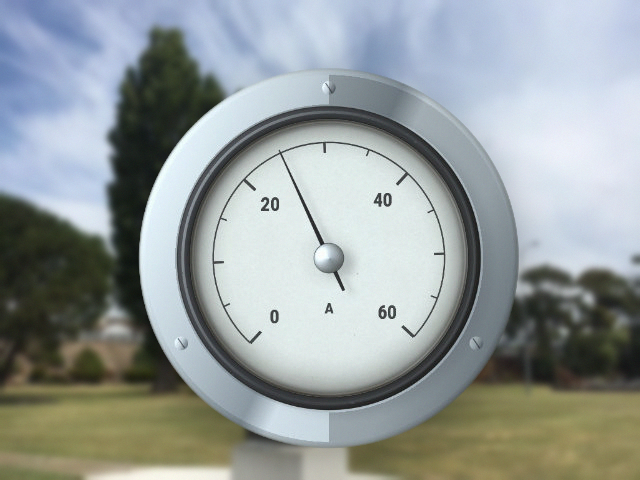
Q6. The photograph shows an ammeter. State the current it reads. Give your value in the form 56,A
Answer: 25,A
